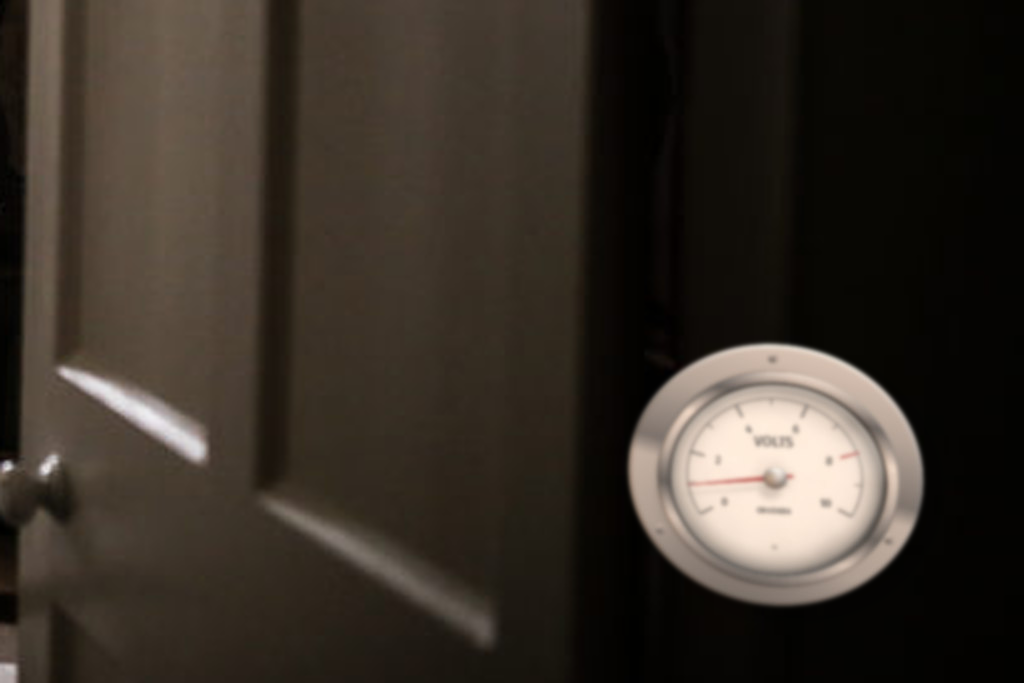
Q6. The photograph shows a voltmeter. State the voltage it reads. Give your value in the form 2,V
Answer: 1,V
